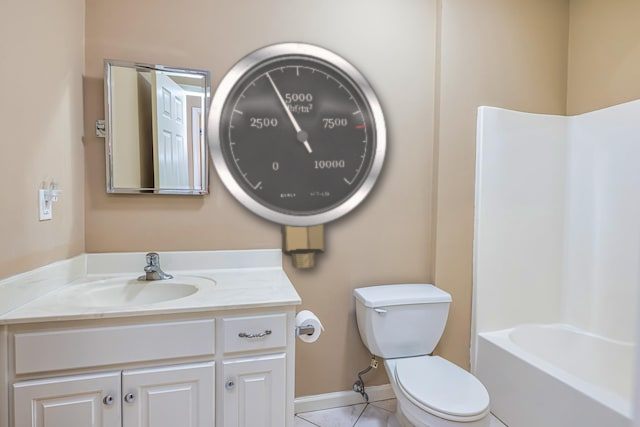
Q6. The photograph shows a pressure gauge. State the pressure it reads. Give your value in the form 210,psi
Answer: 4000,psi
